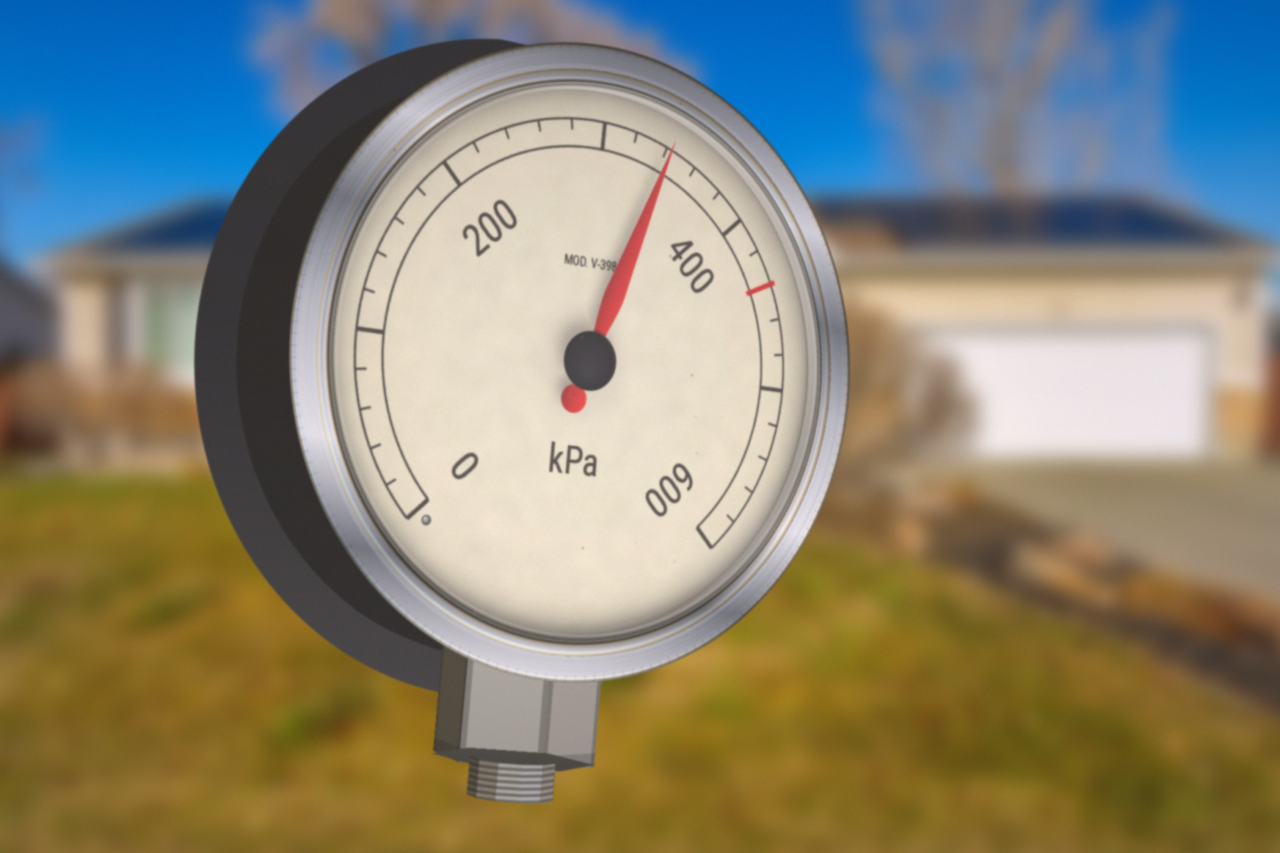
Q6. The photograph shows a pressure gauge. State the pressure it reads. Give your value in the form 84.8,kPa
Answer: 340,kPa
